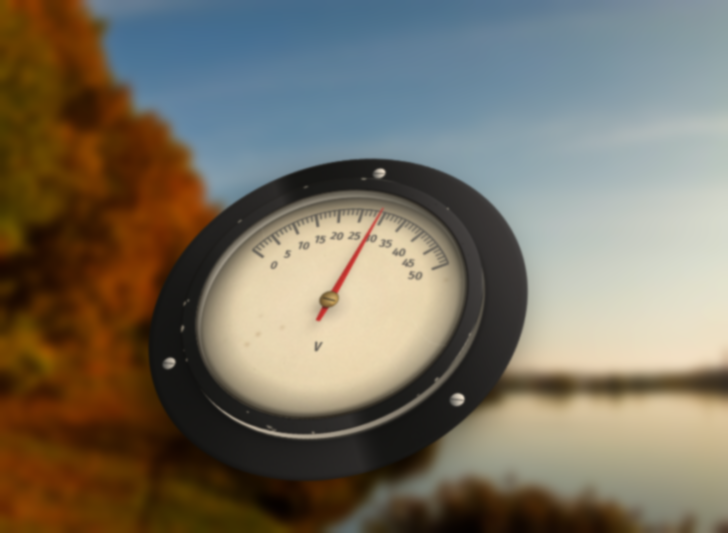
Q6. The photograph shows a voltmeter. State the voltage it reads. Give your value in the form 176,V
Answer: 30,V
